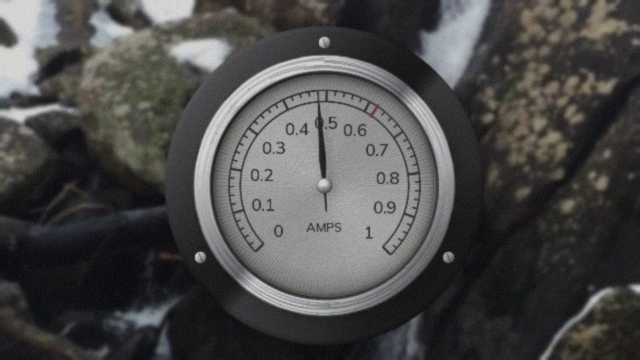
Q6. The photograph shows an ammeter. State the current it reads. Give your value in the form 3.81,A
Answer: 0.48,A
